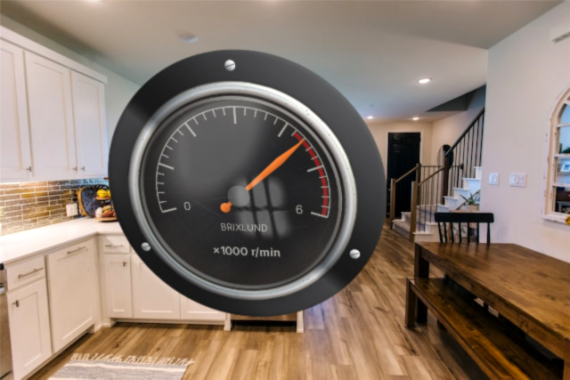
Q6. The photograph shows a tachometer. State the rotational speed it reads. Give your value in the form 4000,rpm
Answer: 4400,rpm
